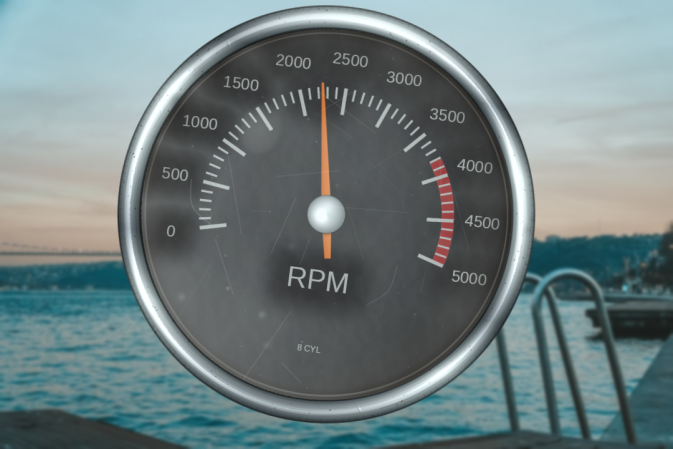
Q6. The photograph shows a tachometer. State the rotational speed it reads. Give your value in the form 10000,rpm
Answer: 2250,rpm
